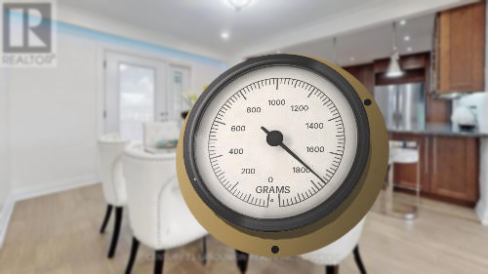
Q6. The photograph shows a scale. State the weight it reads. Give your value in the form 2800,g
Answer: 1760,g
